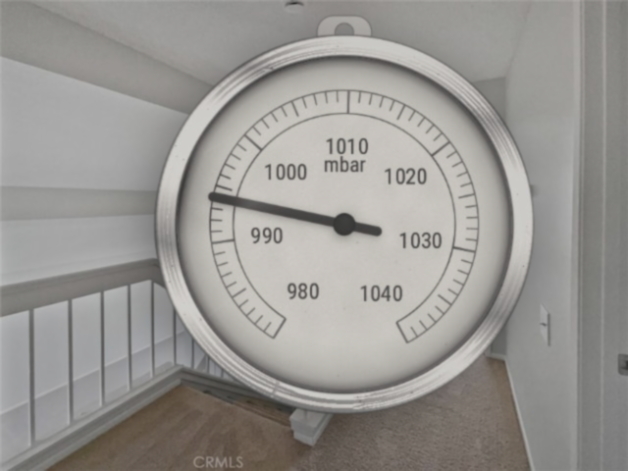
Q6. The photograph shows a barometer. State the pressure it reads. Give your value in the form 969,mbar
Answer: 994,mbar
